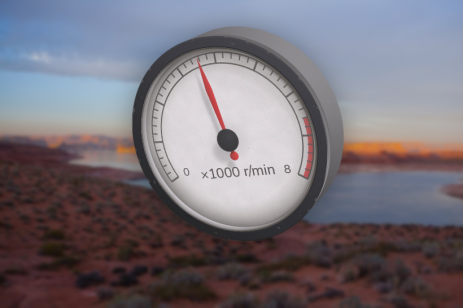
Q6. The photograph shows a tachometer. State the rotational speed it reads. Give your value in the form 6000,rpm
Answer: 3600,rpm
